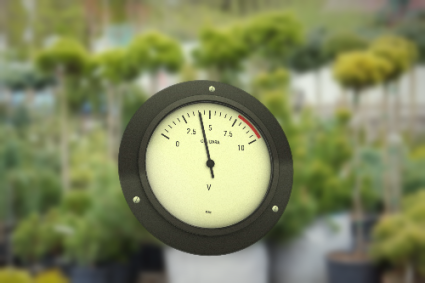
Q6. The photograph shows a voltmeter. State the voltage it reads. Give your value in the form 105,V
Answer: 4,V
